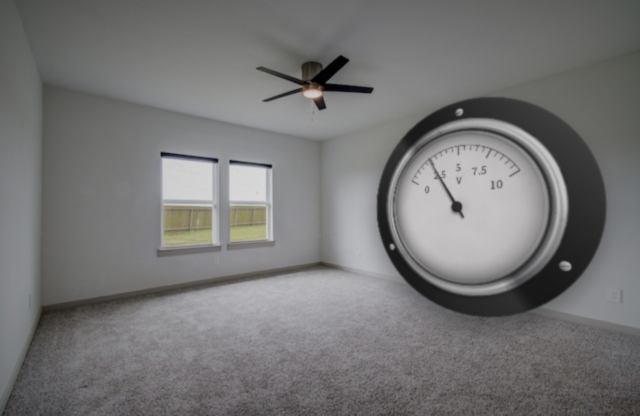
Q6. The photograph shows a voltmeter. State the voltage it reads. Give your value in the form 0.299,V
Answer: 2.5,V
